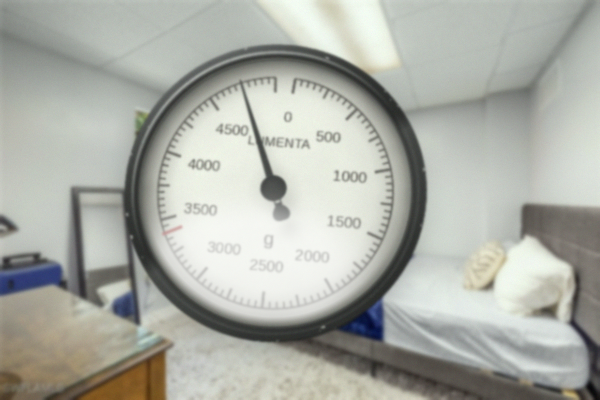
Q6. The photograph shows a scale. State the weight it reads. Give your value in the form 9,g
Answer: 4750,g
